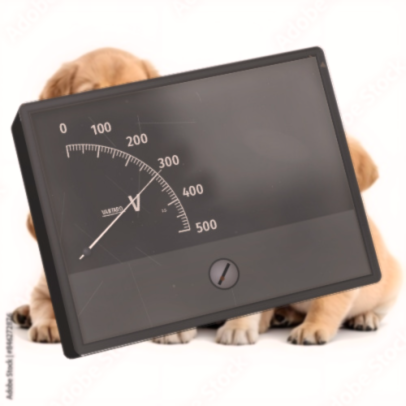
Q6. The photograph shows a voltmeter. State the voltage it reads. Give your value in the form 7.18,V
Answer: 300,V
